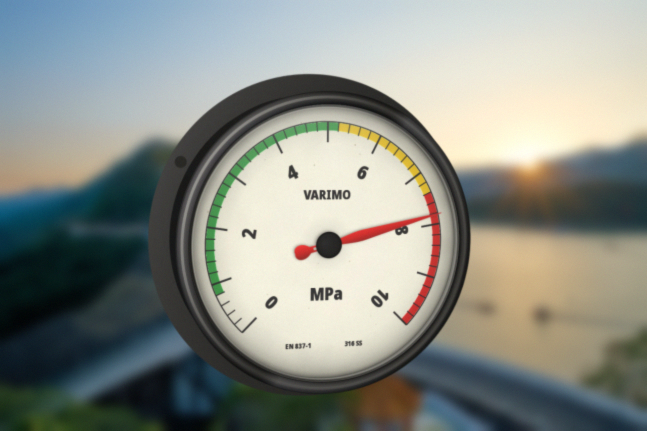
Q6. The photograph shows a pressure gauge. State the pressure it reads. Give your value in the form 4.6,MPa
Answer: 7.8,MPa
